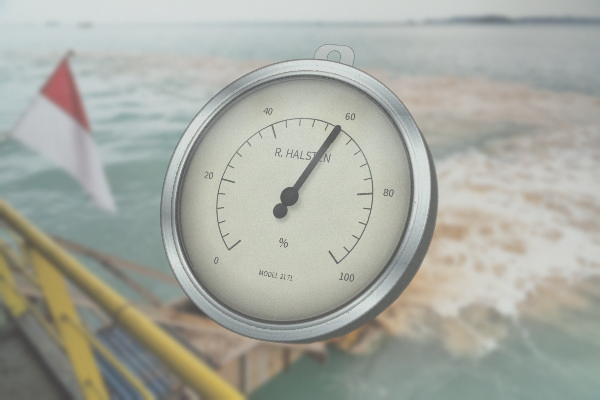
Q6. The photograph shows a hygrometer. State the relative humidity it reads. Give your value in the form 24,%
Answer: 60,%
